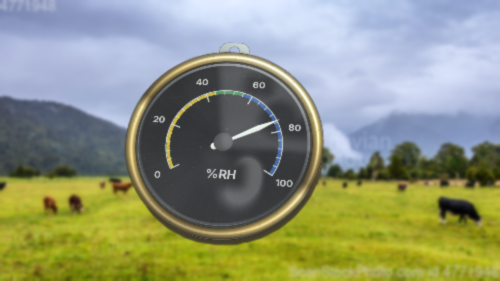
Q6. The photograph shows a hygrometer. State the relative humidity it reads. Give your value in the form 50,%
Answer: 76,%
